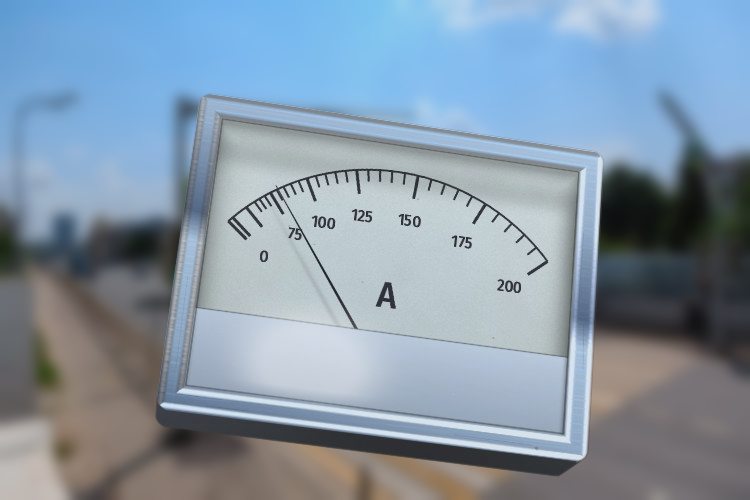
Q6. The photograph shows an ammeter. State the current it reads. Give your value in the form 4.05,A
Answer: 80,A
